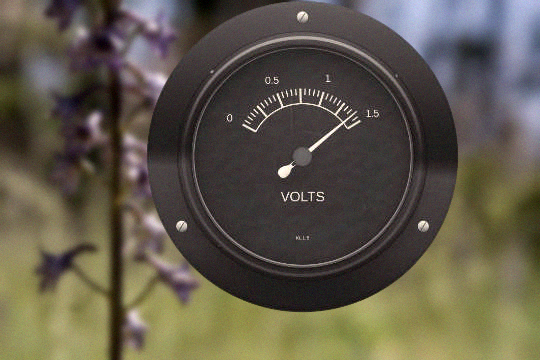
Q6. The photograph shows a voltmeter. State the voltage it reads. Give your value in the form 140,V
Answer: 1.4,V
